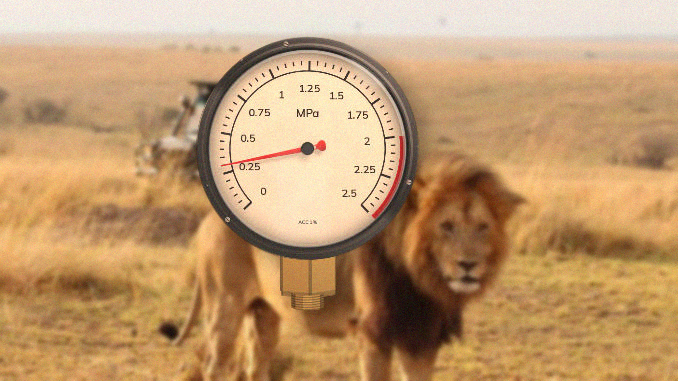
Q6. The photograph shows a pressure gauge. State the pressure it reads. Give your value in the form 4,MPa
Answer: 0.3,MPa
